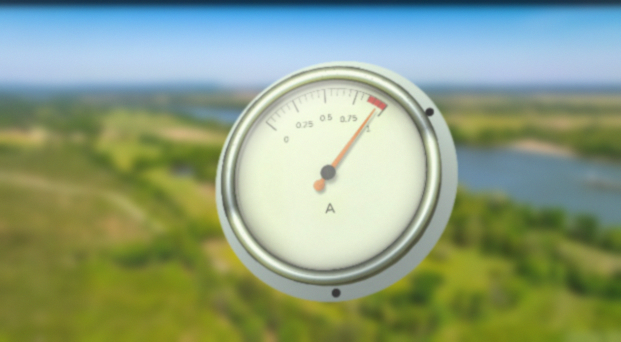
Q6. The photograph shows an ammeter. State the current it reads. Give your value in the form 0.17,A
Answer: 0.95,A
